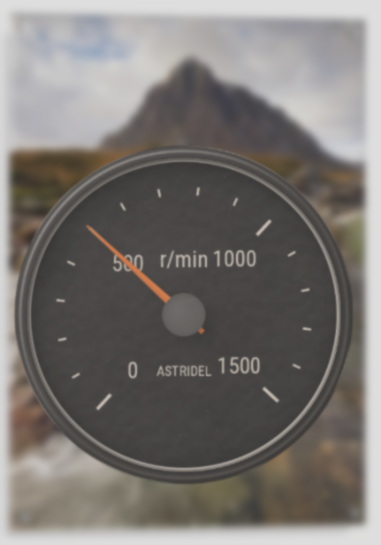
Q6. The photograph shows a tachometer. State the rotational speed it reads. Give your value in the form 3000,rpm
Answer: 500,rpm
